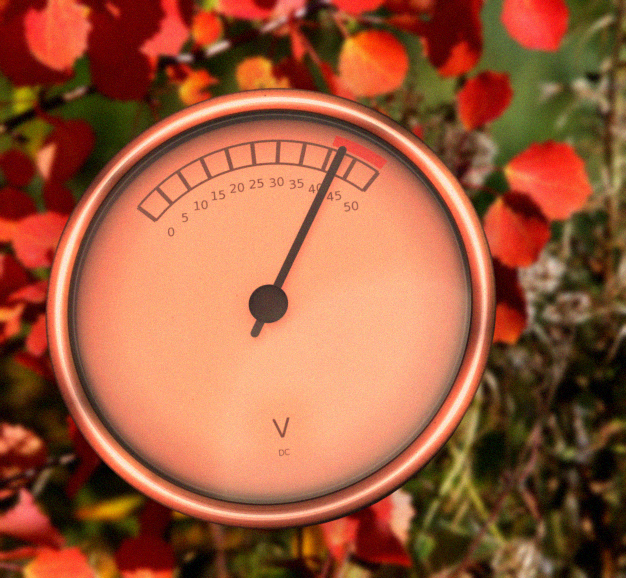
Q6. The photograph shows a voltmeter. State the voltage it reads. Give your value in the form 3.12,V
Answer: 42.5,V
